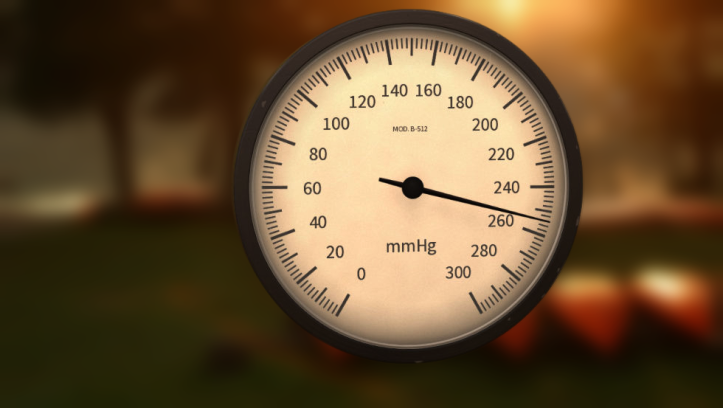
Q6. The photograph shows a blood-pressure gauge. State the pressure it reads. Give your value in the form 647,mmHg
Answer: 254,mmHg
